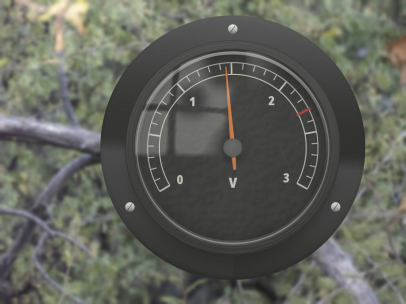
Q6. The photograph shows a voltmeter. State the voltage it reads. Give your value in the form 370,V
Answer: 1.45,V
